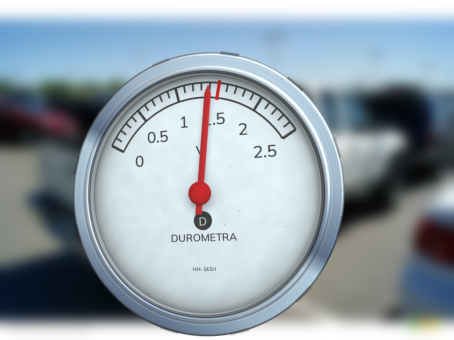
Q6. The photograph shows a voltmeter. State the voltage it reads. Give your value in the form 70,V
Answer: 1.4,V
